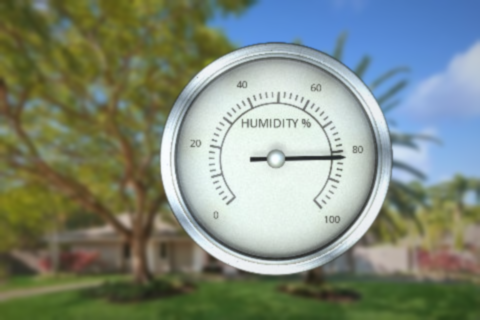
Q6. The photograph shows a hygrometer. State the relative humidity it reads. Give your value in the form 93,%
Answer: 82,%
